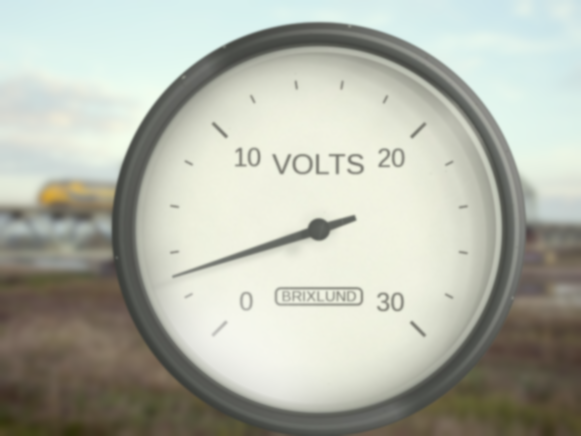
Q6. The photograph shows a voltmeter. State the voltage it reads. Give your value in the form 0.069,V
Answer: 3,V
